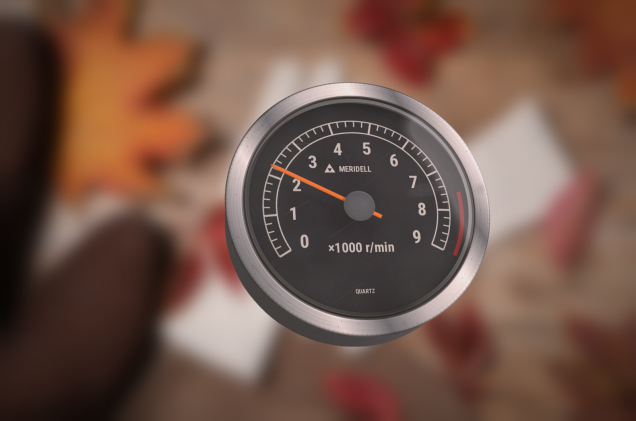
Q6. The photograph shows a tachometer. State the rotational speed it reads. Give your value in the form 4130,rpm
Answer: 2200,rpm
